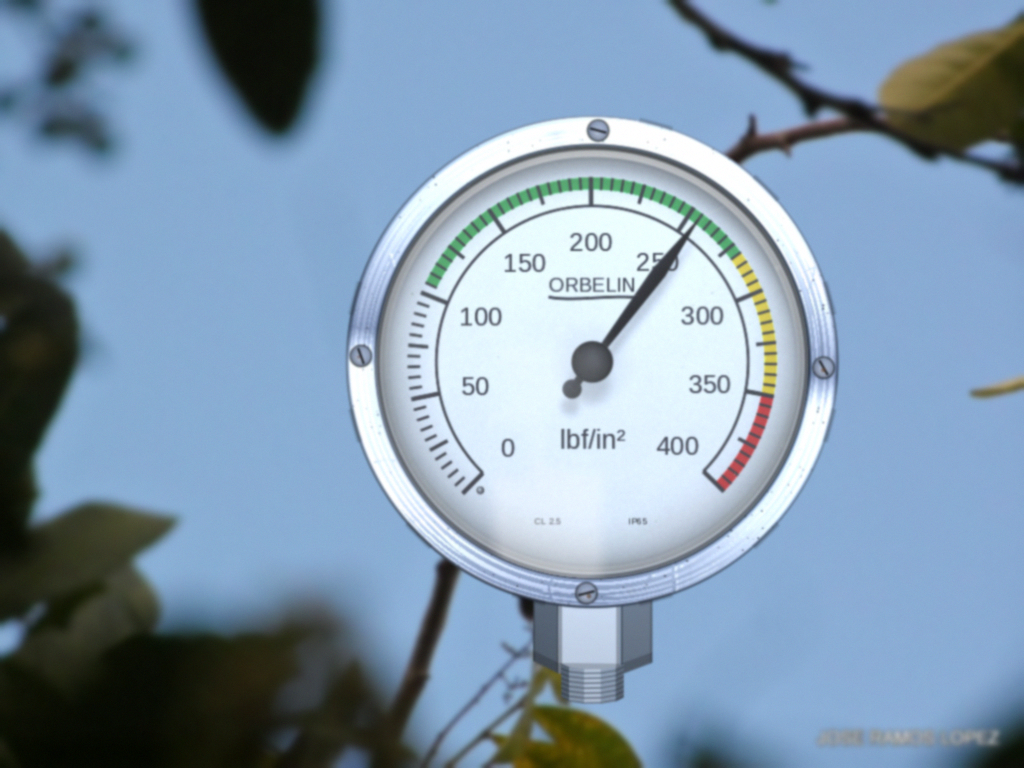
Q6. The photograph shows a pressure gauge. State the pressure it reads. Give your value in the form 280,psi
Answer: 255,psi
